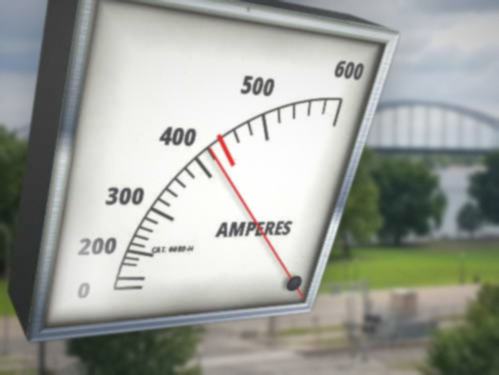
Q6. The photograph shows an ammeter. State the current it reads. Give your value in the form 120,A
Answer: 420,A
